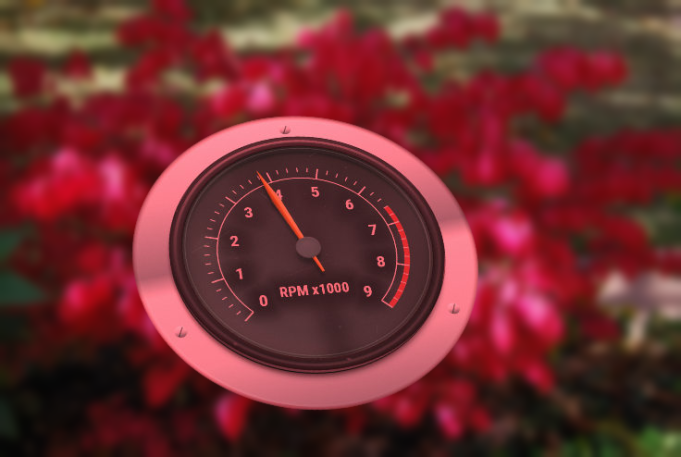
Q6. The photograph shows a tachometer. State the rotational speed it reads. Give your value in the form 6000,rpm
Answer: 3800,rpm
